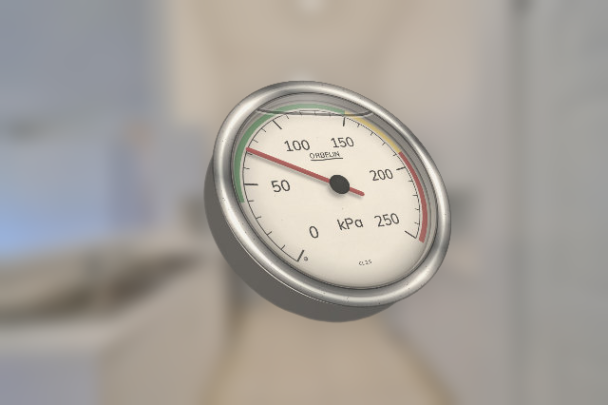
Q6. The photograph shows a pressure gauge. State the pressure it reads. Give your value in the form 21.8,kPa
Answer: 70,kPa
